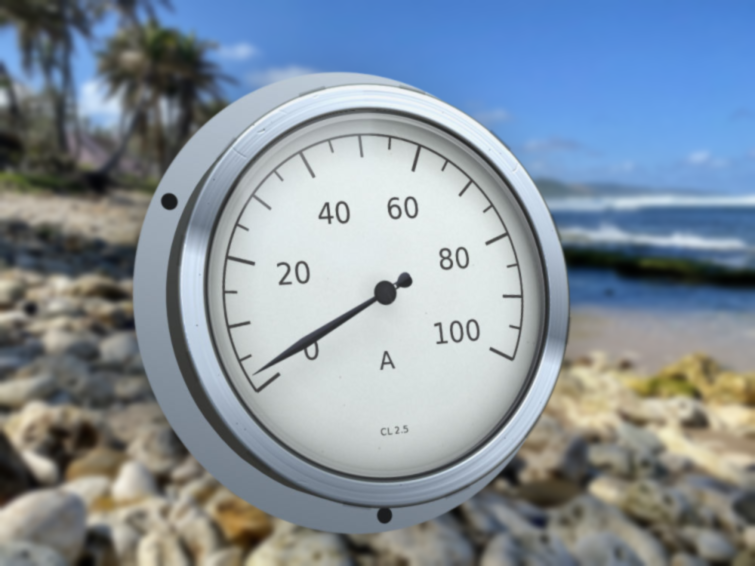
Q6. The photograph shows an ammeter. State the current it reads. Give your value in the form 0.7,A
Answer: 2.5,A
